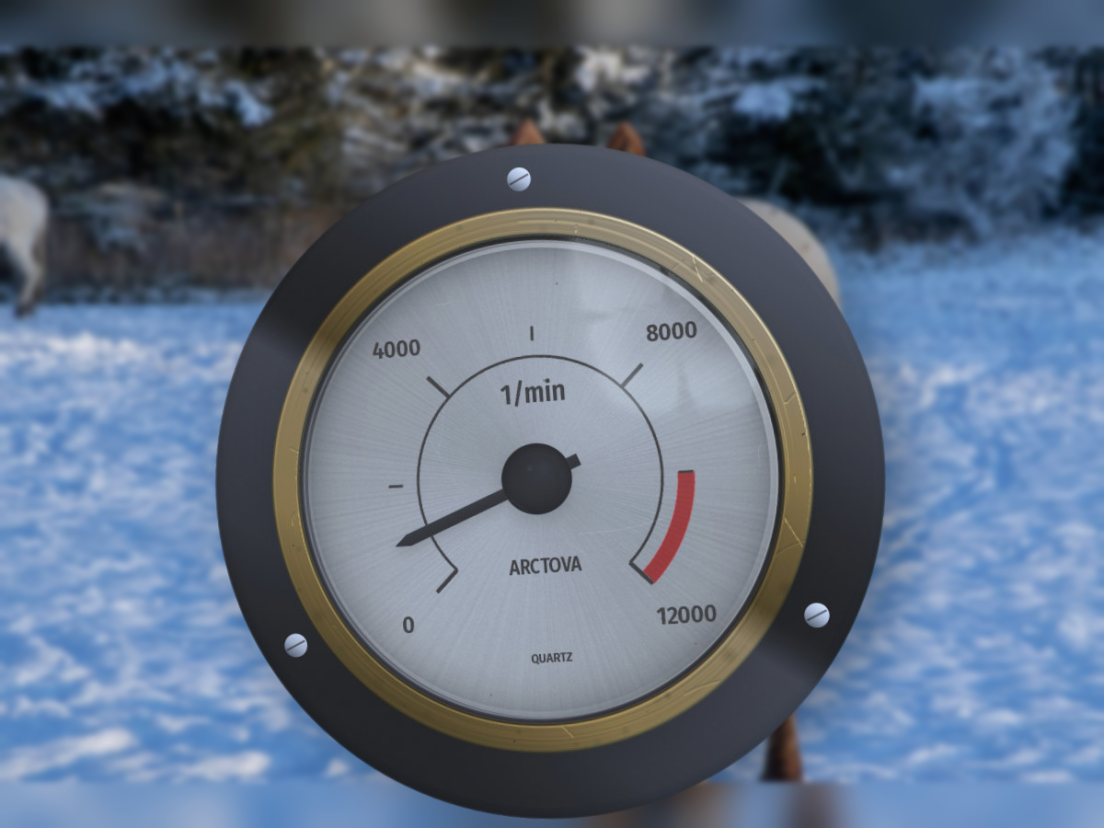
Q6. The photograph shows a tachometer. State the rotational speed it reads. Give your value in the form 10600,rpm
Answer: 1000,rpm
